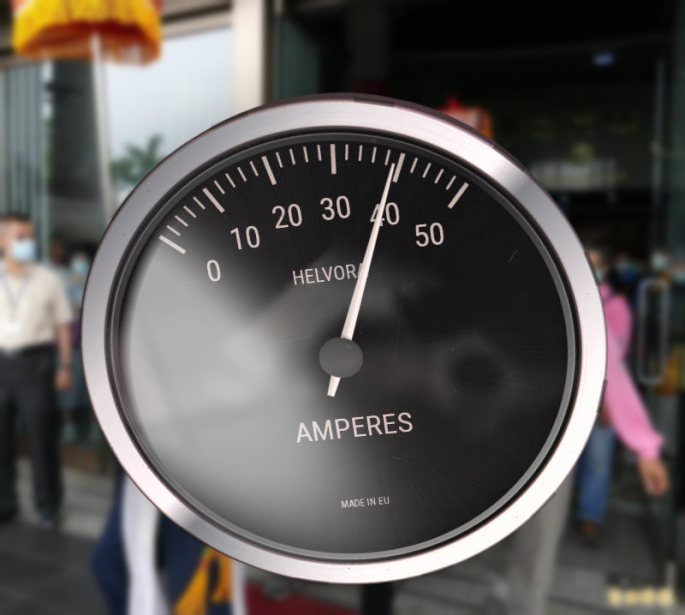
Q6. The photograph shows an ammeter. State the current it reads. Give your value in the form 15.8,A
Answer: 39,A
